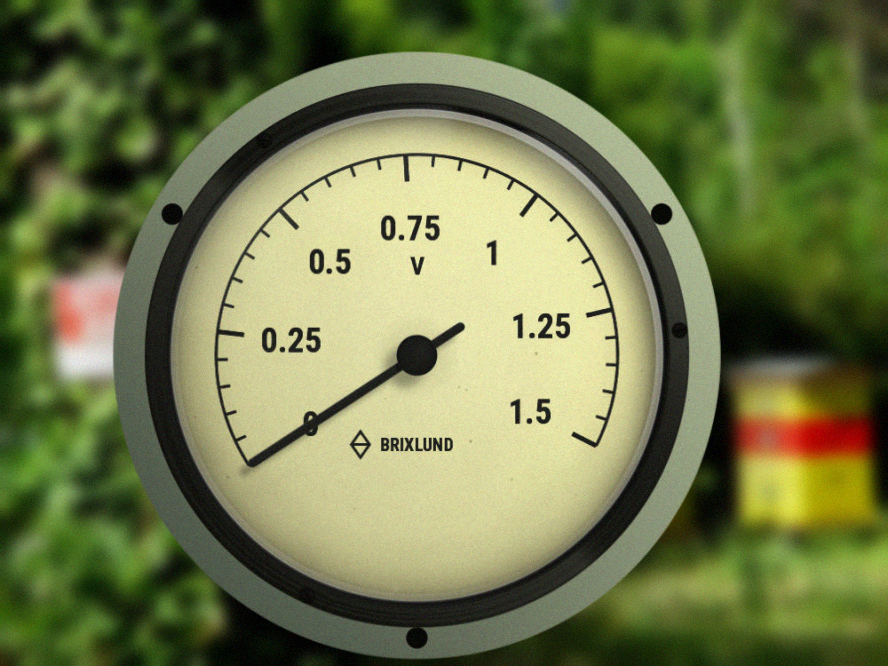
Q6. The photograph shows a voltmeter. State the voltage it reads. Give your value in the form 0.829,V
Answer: 0,V
